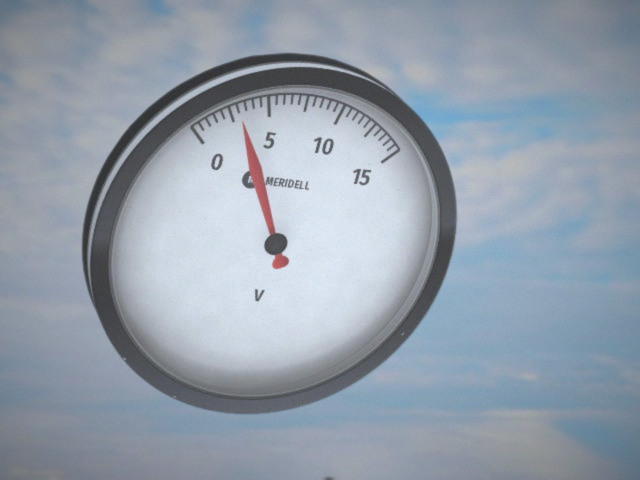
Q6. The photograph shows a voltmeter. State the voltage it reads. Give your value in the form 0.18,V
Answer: 3,V
